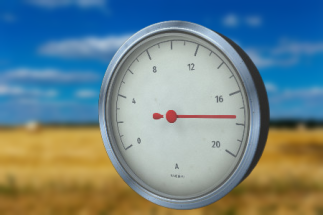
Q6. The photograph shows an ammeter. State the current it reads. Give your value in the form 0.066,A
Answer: 17.5,A
